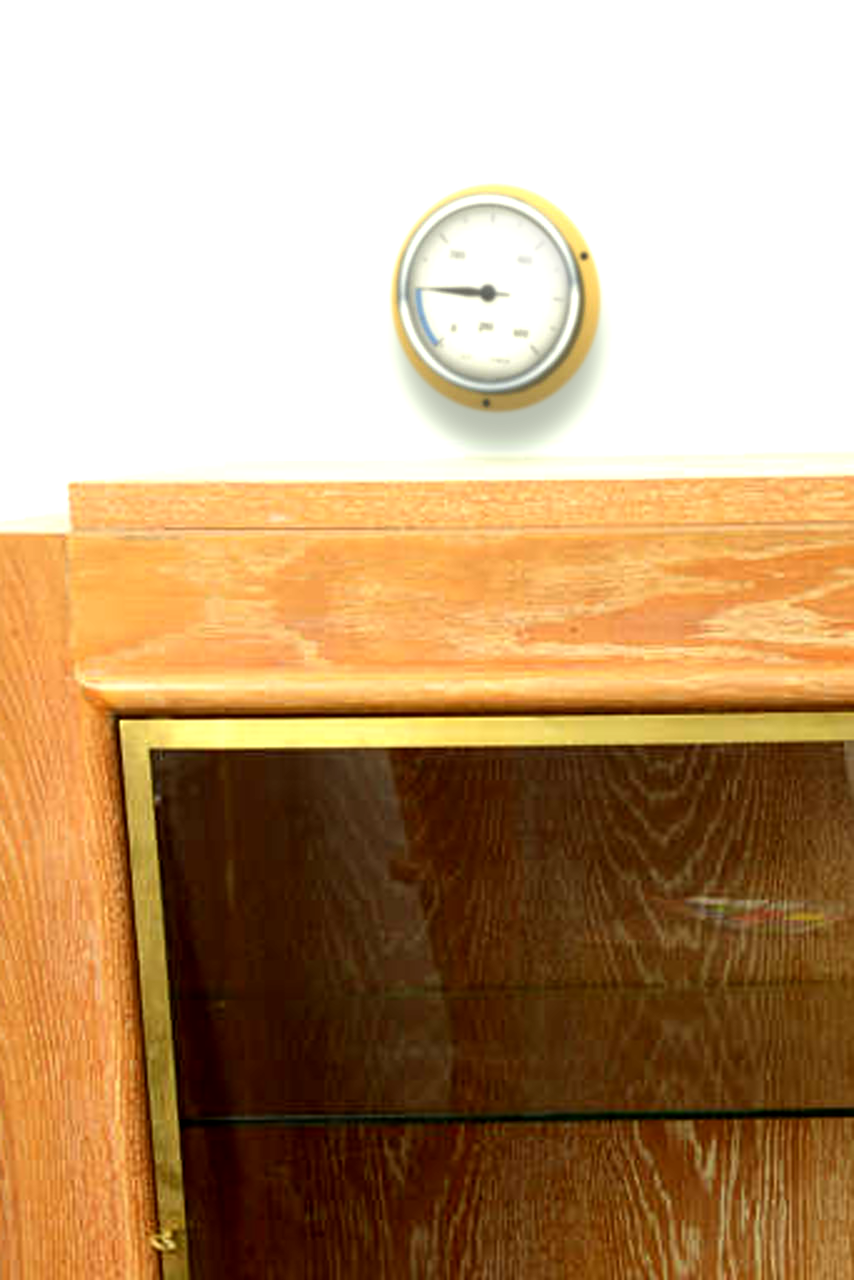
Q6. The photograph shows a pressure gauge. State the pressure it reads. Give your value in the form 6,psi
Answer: 100,psi
